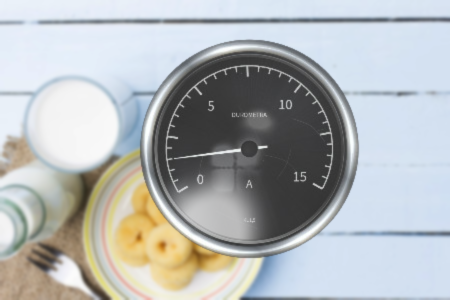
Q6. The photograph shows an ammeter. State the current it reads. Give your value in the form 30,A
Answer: 1.5,A
